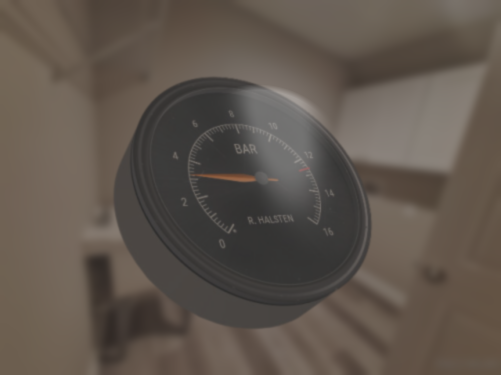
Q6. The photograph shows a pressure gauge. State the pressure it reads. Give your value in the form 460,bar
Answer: 3,bar
